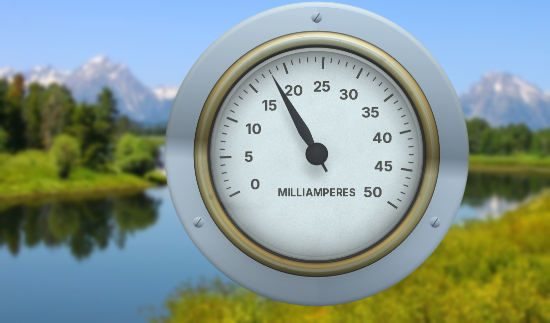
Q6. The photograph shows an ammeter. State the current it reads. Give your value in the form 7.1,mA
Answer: 18,mA
